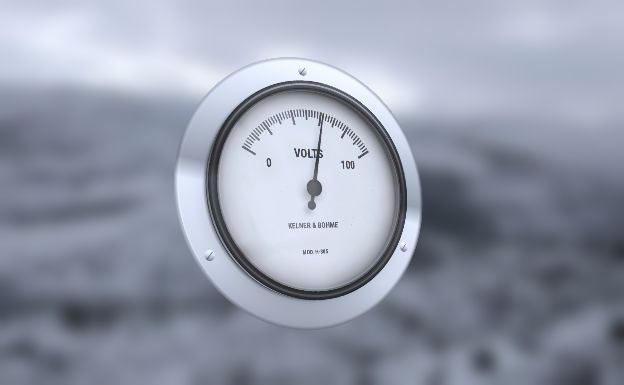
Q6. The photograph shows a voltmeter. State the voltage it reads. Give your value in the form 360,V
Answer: 60,V
